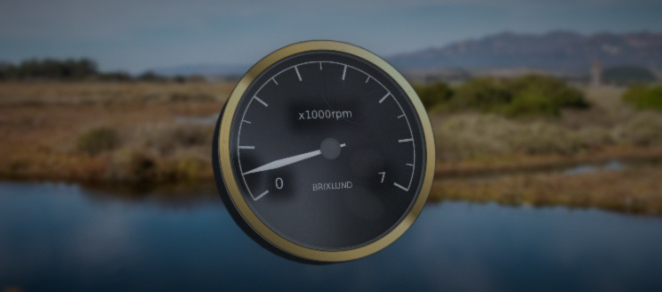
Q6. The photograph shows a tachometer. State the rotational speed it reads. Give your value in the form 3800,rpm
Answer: 500,rpm
